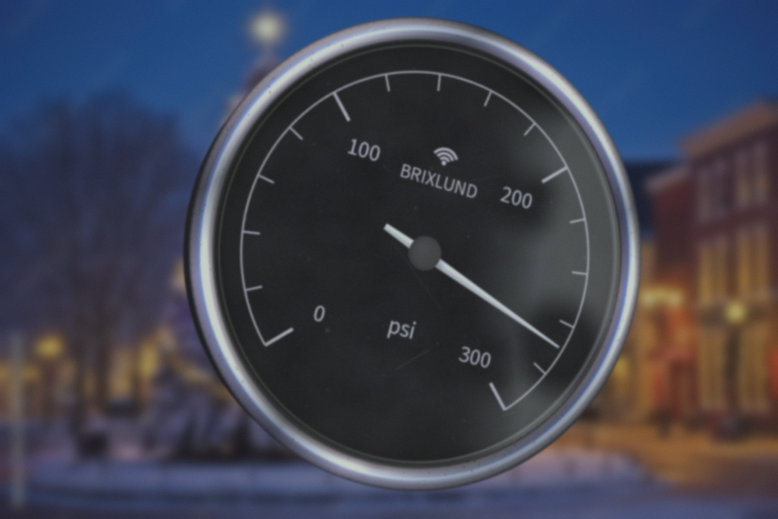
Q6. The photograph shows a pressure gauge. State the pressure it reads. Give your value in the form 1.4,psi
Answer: 270,psi
